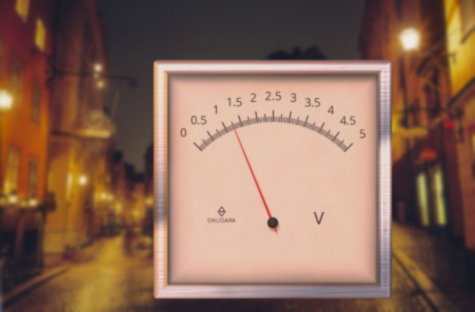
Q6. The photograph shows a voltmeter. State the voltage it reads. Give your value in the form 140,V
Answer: 1.25,V
